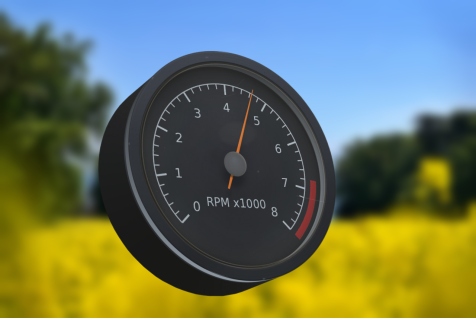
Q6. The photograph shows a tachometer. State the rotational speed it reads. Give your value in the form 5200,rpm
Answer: 4600,rpm
